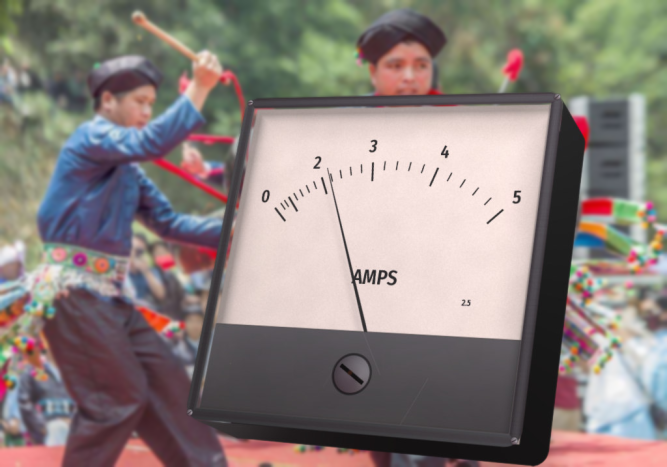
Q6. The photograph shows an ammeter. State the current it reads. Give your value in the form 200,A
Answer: 2.2,A
